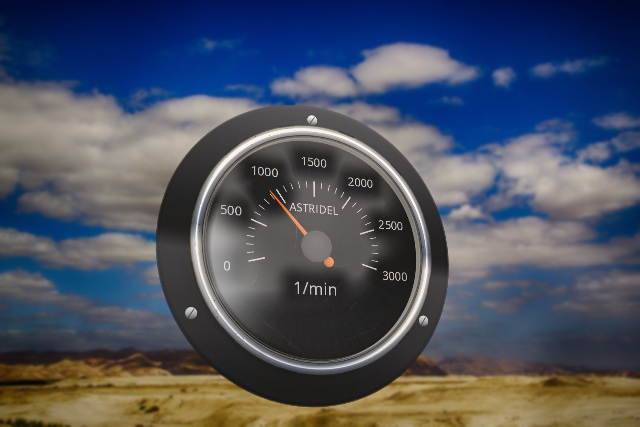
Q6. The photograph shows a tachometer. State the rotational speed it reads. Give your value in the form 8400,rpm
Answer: 900,rpm
